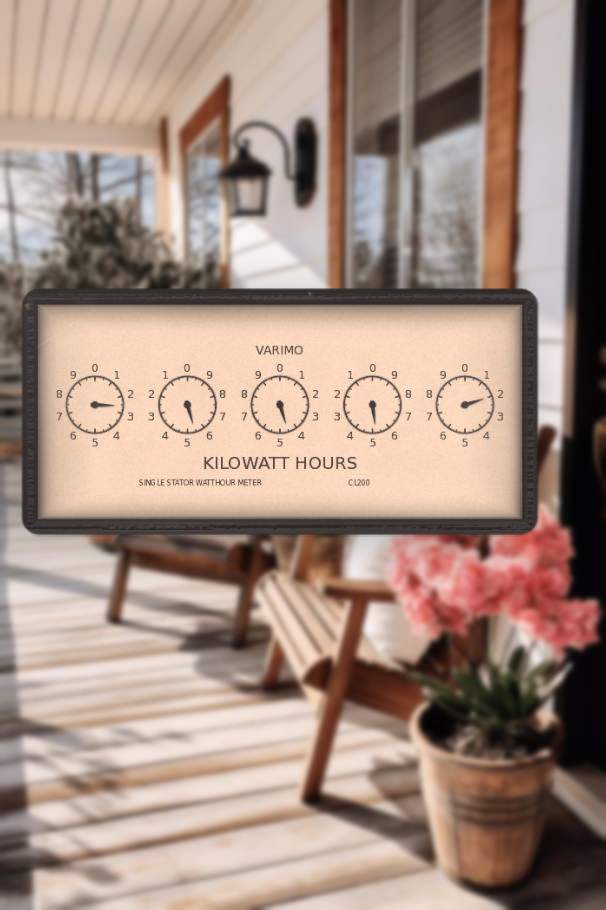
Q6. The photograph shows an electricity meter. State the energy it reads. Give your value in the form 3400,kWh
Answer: 25452,kWh
